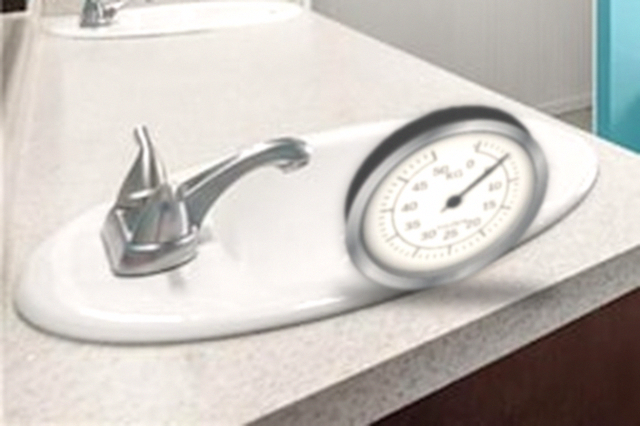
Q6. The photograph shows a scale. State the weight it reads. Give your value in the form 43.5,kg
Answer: 5,kg
